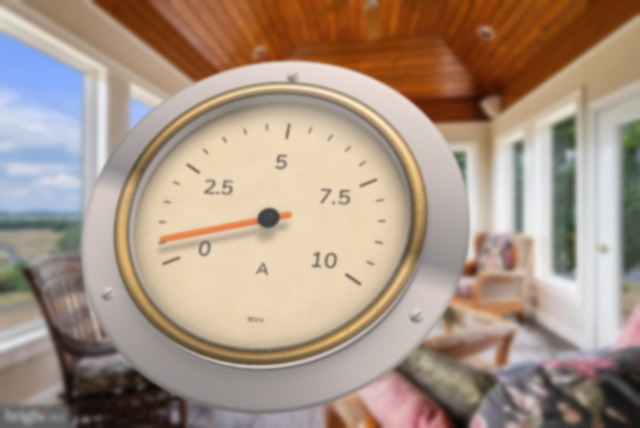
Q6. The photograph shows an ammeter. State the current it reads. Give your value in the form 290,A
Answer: 0.5,A
